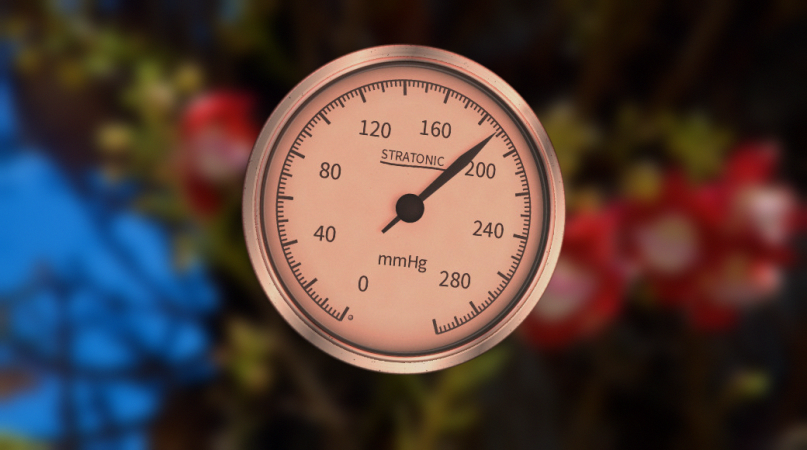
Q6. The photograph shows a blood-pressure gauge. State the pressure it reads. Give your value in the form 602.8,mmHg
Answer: 188,mmHg
